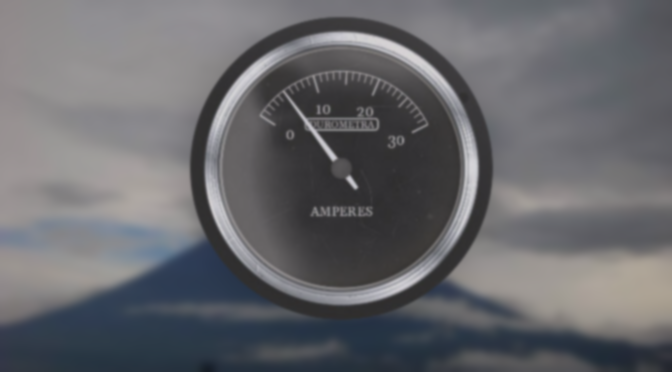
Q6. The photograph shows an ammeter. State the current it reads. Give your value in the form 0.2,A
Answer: 5,A
